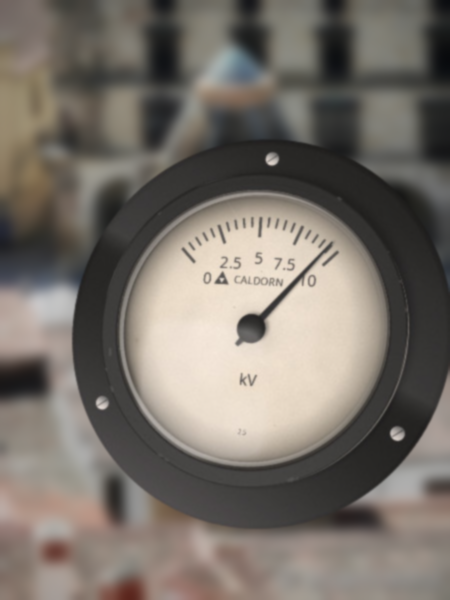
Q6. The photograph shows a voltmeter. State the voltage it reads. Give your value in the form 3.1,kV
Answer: 9.5,kV
